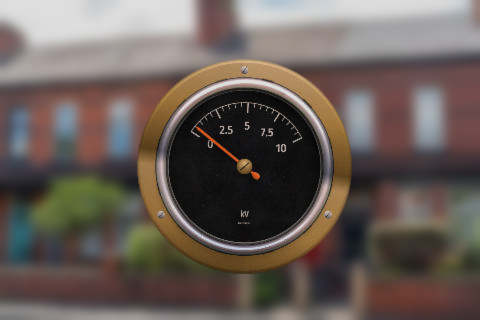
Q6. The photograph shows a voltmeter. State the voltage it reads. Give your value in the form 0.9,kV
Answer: 0.5,kV
